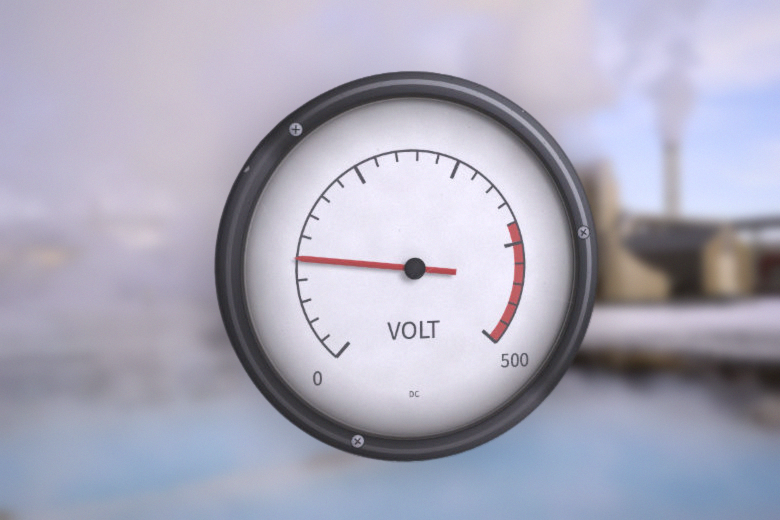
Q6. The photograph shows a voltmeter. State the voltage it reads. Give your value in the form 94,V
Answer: 100,V
